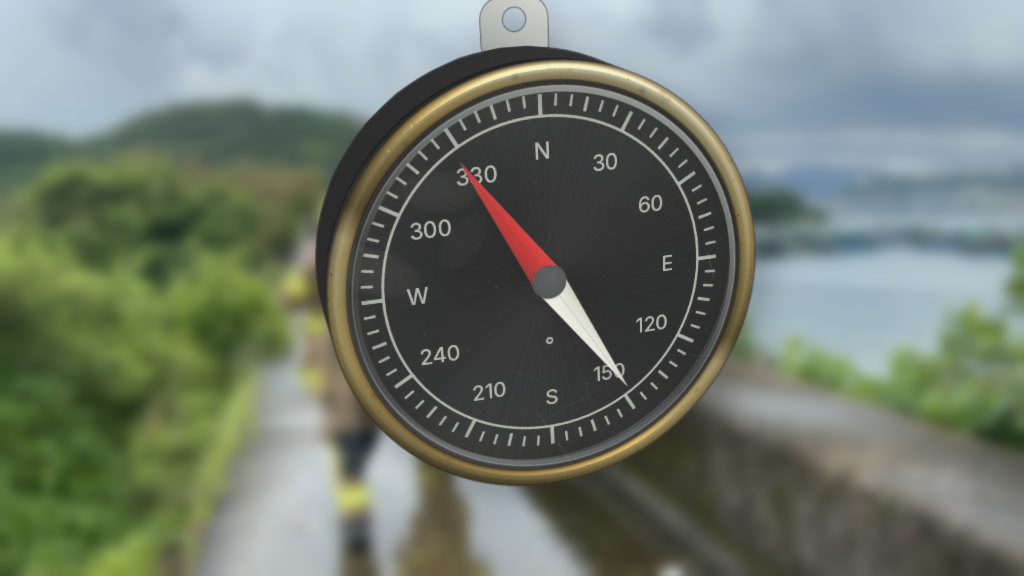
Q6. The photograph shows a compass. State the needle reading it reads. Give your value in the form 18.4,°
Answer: 327.5,°
